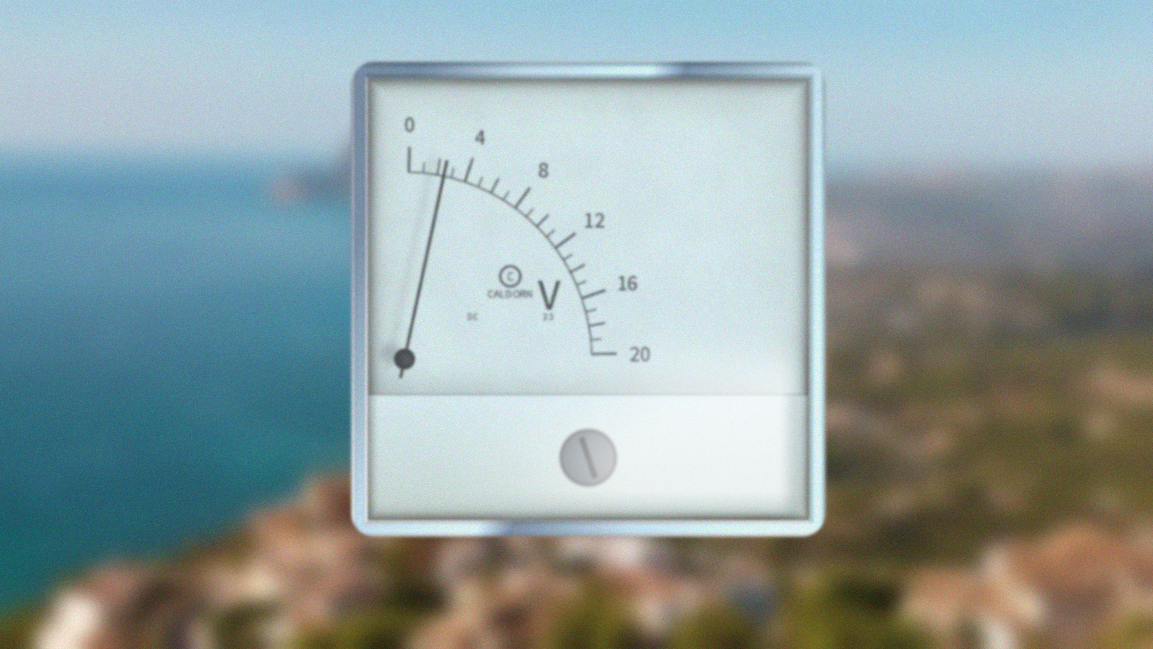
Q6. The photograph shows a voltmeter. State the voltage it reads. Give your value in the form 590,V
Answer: 2.5,V
